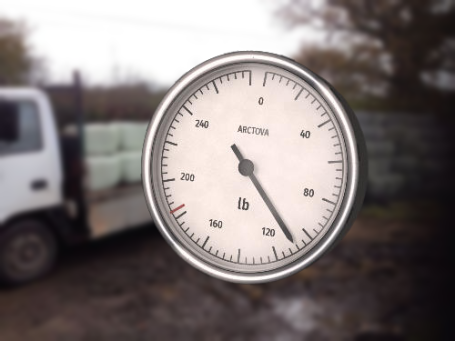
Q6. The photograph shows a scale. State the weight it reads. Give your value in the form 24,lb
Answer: 108,lb
